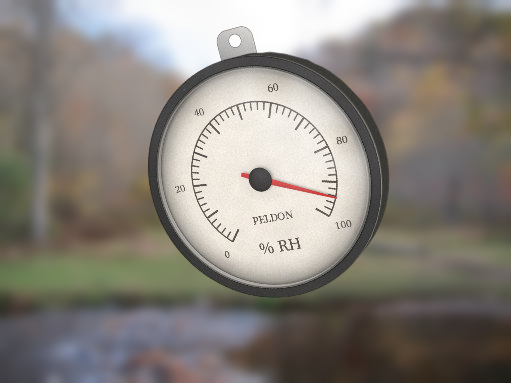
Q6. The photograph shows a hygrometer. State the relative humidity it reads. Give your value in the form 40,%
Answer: 94,%
